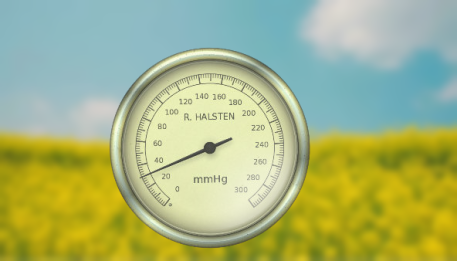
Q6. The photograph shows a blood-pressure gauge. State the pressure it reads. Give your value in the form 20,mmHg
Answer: 30,mmHg
